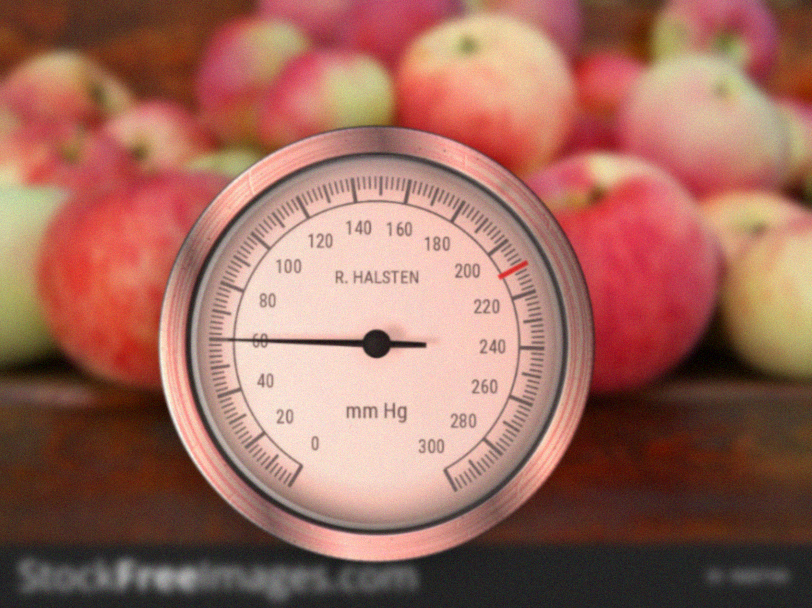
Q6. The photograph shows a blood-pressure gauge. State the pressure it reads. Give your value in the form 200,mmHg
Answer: 60,mmHg
